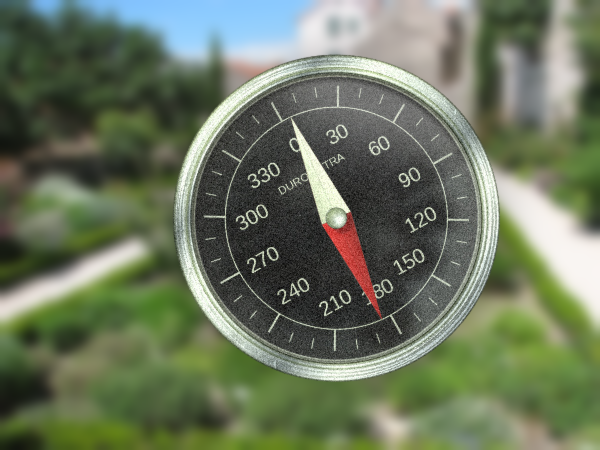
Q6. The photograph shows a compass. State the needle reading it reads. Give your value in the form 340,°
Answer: 185,°
